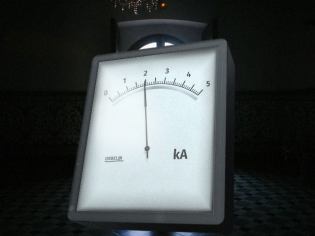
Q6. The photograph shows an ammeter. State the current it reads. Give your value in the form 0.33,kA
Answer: 2,kA
